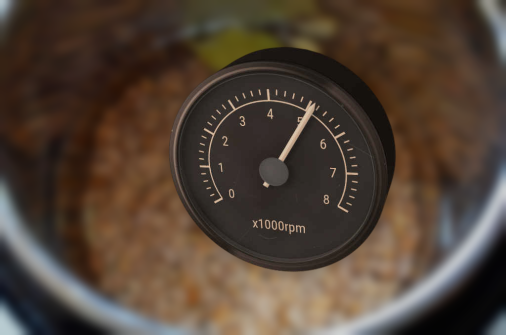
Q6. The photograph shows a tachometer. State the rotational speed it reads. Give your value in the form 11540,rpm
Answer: 5100,rpm
